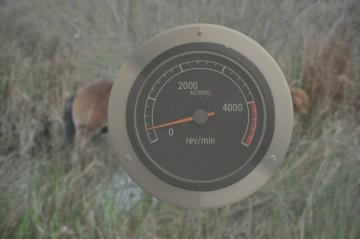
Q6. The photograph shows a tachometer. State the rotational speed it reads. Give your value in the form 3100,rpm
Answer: 300,rpm
